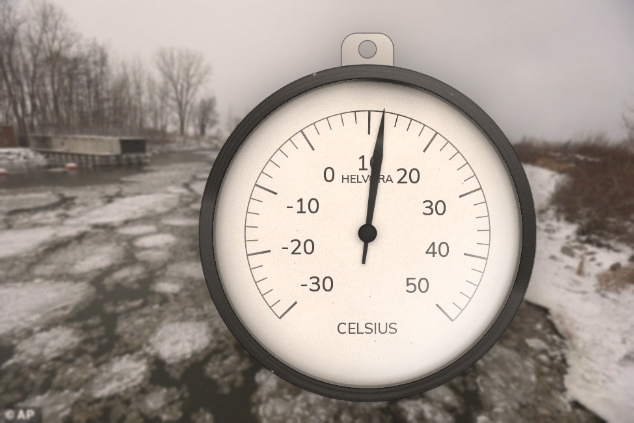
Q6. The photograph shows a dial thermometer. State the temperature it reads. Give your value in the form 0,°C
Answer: 12,°C
